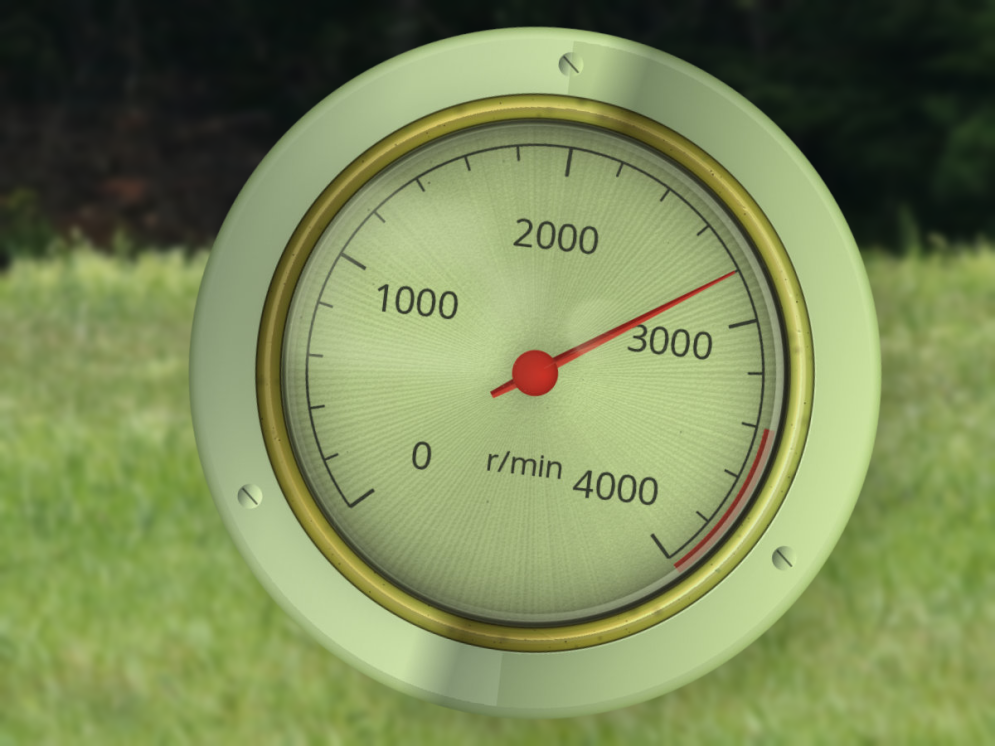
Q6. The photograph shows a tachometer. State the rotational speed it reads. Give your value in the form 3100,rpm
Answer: 2800,rpm
